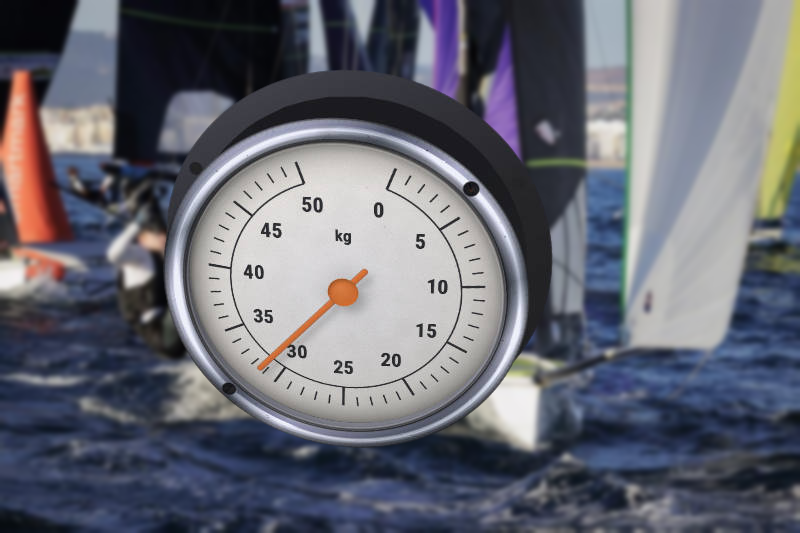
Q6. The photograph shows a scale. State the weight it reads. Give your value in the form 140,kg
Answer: 31.5,kg
